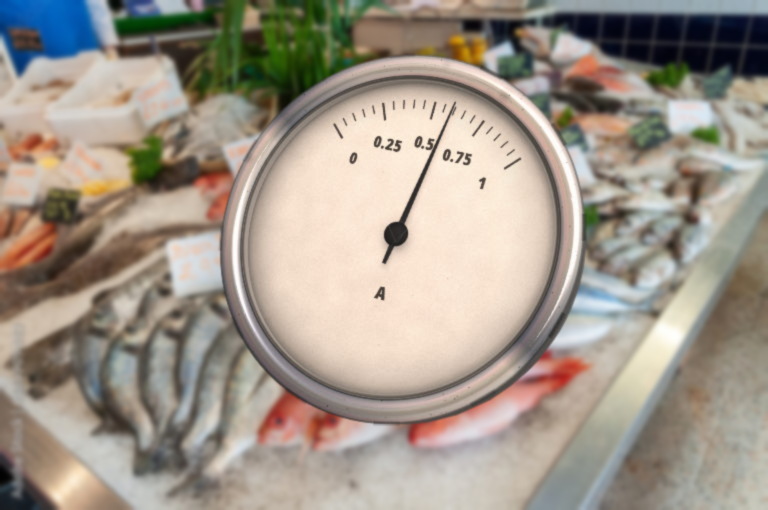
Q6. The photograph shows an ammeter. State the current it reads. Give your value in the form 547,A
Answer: 0.6,A
